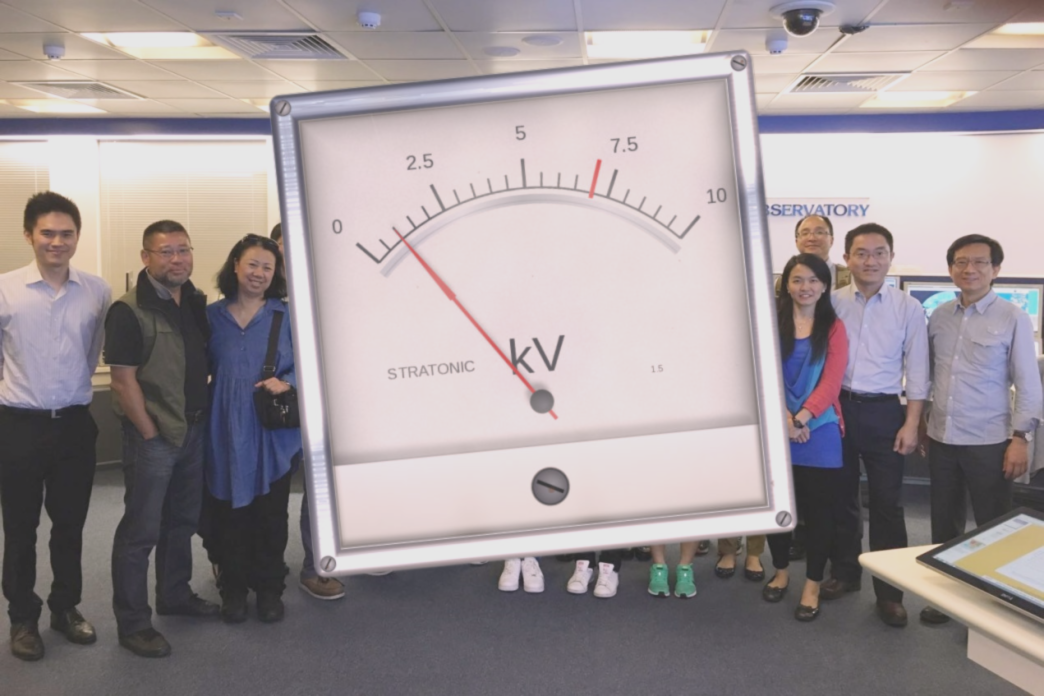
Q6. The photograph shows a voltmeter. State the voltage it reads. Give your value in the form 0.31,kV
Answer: 1,kV
